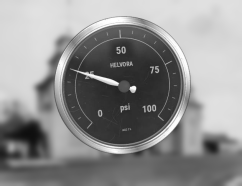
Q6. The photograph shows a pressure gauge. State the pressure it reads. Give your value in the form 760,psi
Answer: 25,psi
